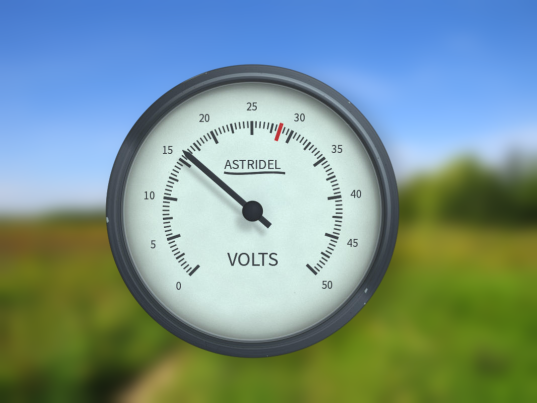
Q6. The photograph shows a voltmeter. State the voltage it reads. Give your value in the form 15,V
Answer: 16,V
